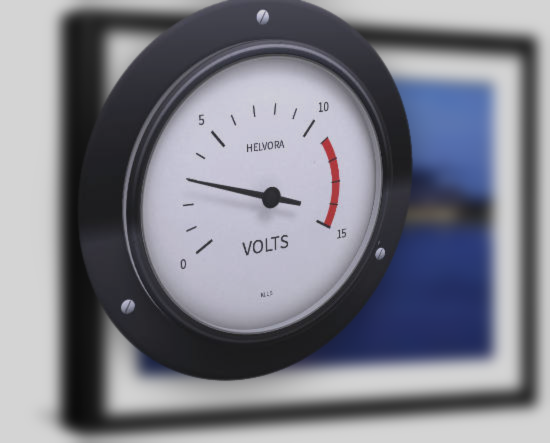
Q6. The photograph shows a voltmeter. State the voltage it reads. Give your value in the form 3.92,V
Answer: 3,V
